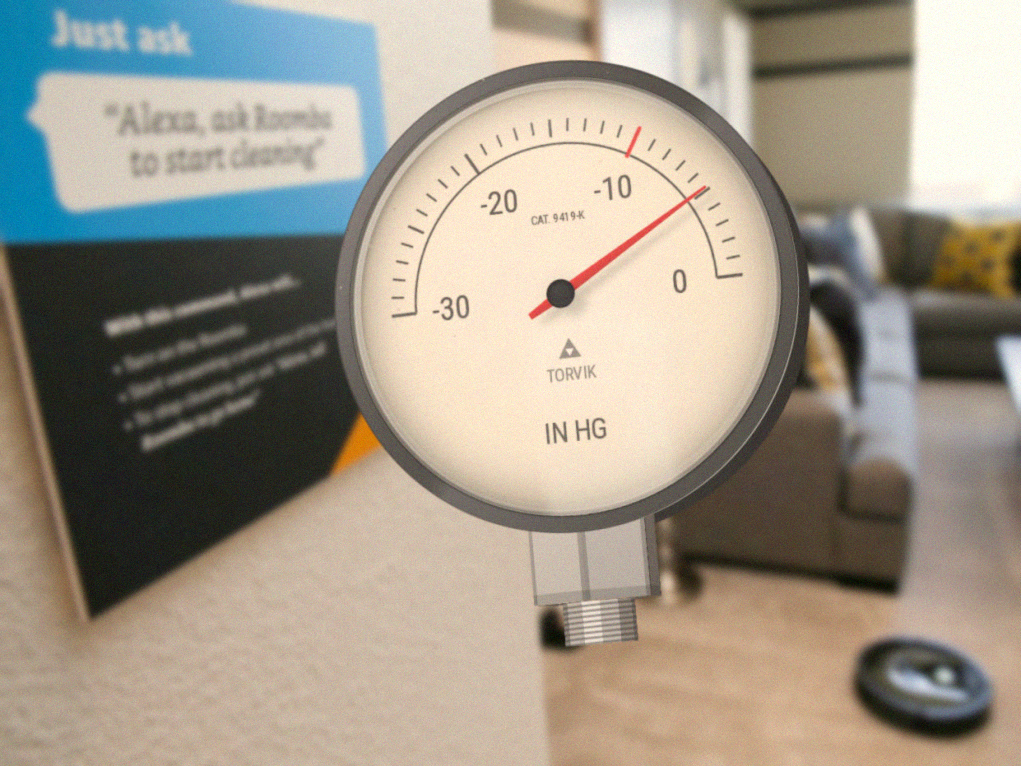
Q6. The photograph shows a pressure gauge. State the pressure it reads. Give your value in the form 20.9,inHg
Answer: -5,inHg
